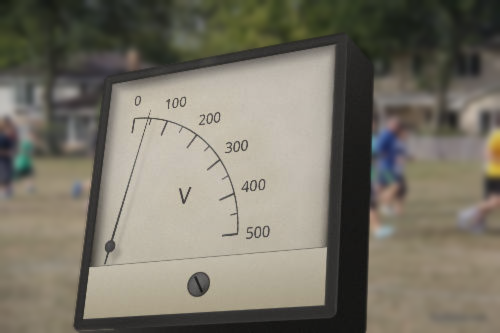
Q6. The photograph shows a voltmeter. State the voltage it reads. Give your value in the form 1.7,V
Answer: 50,V
